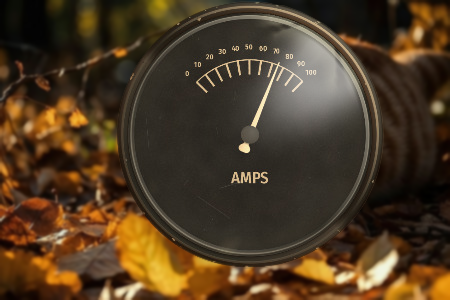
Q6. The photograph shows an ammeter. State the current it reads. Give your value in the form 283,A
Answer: 75,A
